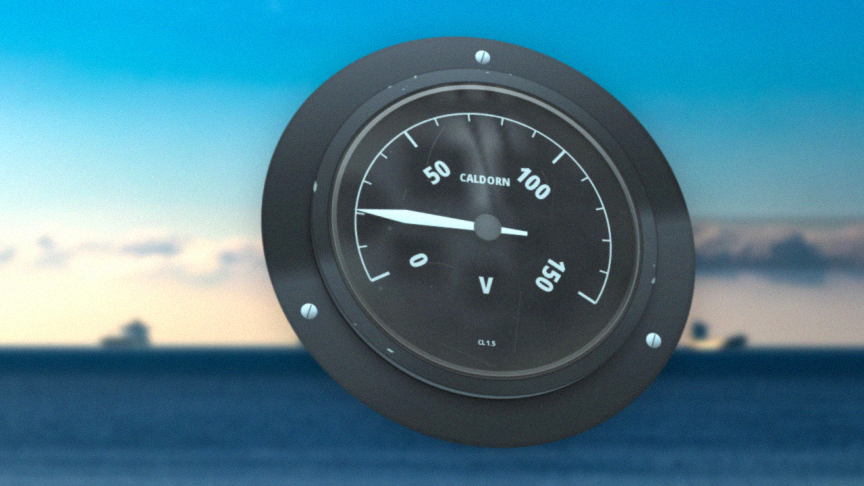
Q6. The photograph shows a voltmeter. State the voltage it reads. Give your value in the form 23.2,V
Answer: 20,V
